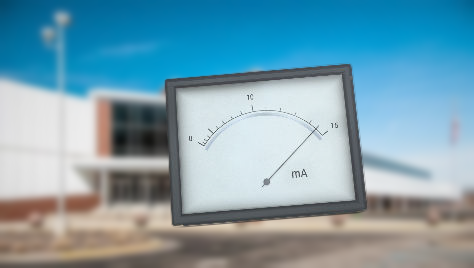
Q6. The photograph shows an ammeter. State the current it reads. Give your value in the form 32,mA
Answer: 14.5,mA
